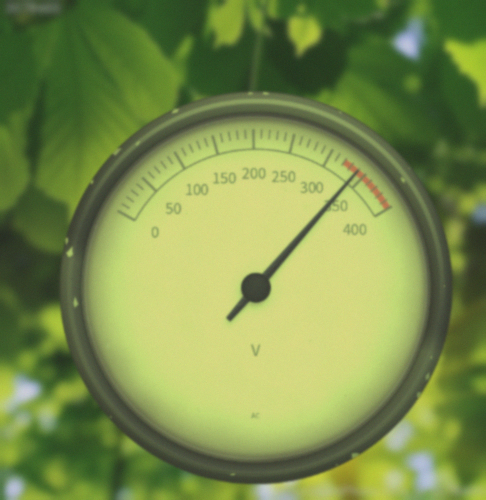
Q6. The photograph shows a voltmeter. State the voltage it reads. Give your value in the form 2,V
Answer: 340,V
